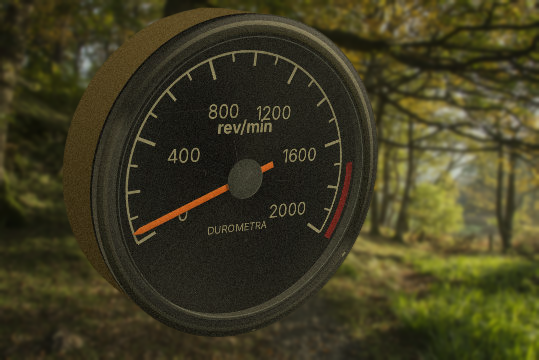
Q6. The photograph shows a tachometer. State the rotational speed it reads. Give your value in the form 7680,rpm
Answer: 50,rpm
